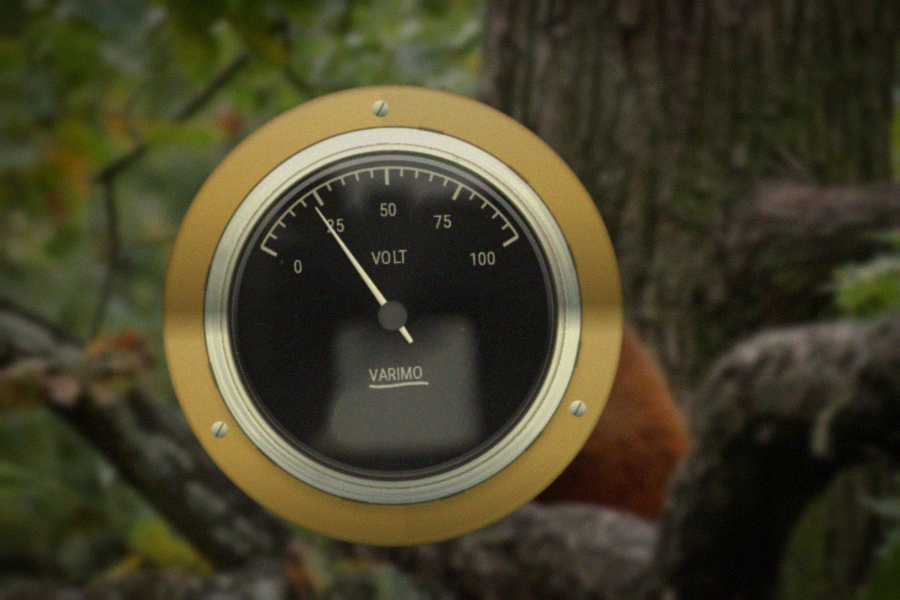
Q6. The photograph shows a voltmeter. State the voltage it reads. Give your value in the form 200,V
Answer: 22.5,V
